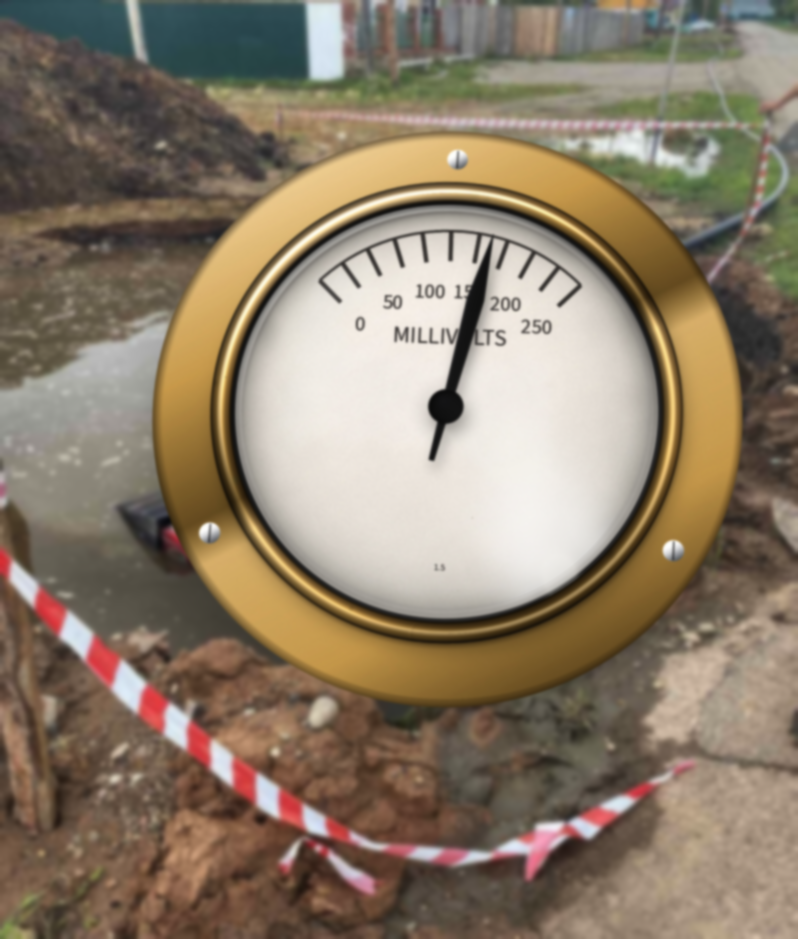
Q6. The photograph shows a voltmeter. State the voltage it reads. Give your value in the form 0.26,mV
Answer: 162.5,mV
